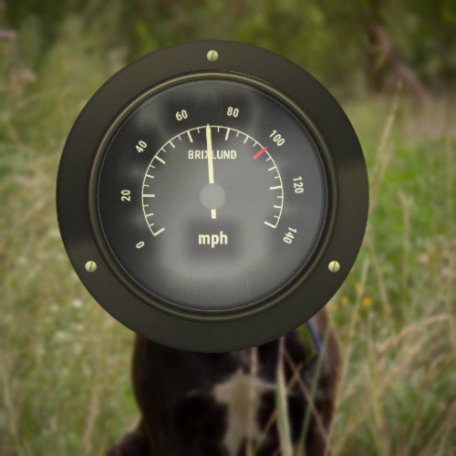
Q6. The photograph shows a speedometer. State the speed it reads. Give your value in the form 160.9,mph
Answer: 70,mph
